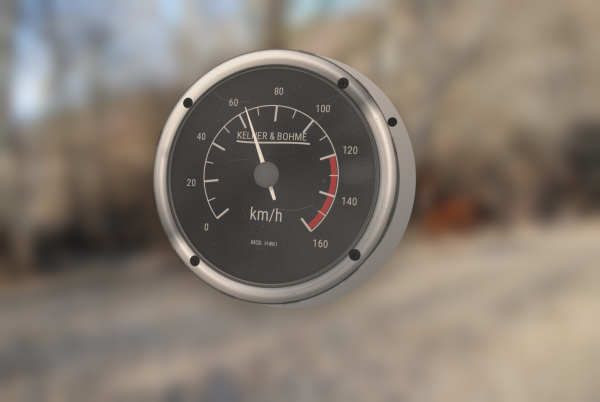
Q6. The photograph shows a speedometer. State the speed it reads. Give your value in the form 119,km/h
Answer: 65,km/h
